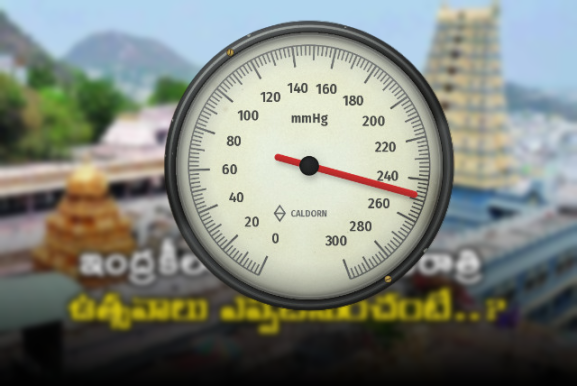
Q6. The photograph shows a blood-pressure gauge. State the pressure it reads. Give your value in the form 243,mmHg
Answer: 248,mmHg
